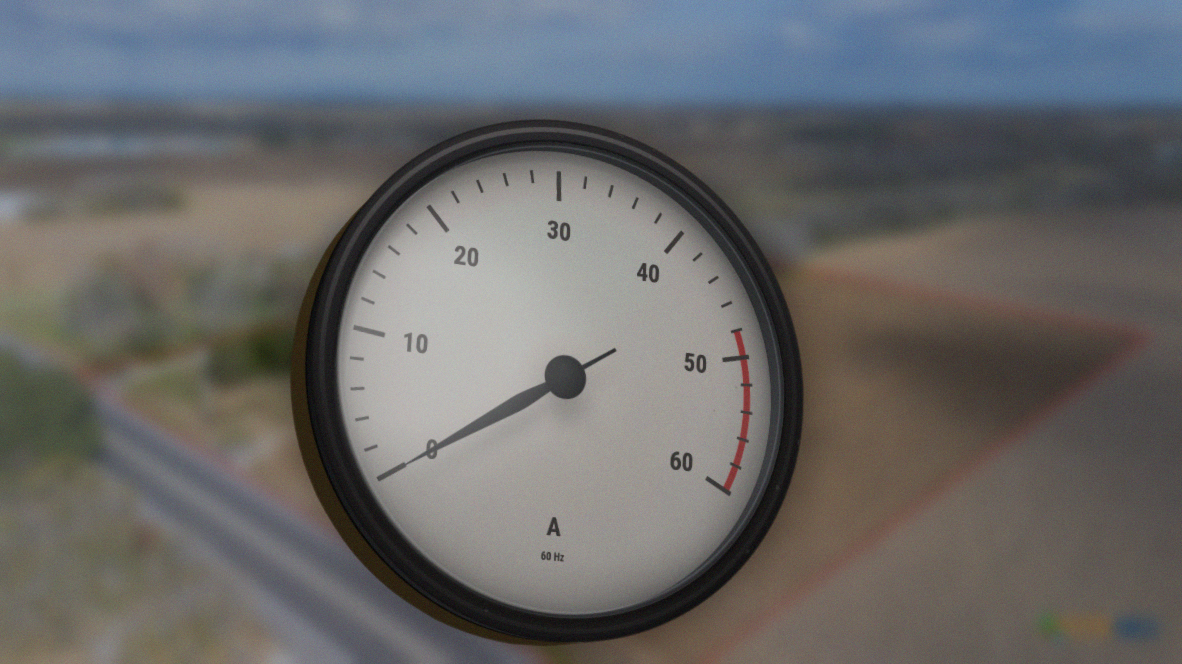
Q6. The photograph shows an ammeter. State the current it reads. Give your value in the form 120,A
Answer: 0,A
